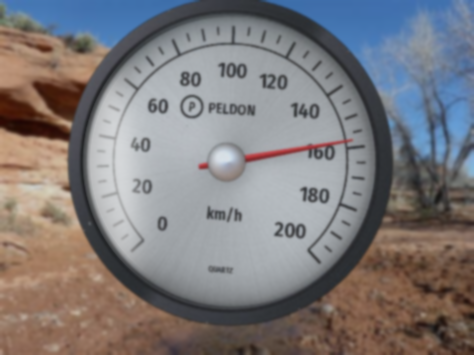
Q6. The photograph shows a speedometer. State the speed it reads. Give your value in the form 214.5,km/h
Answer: 157.5,km/h
